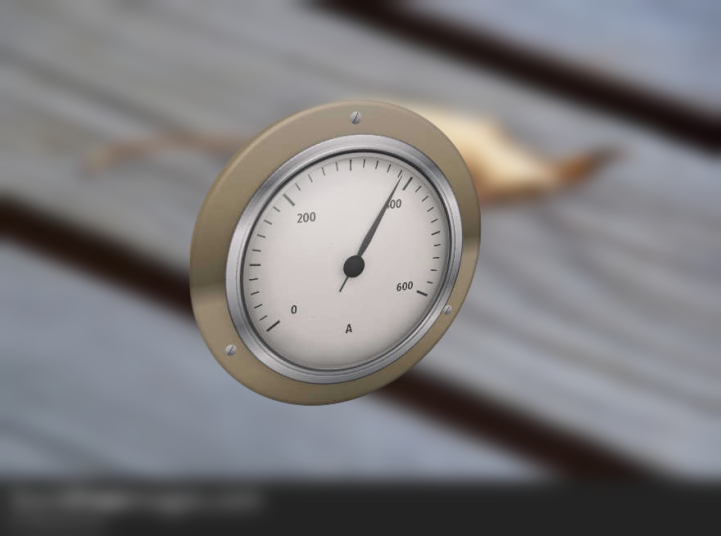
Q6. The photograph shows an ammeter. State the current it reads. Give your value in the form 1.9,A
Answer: 380,A
